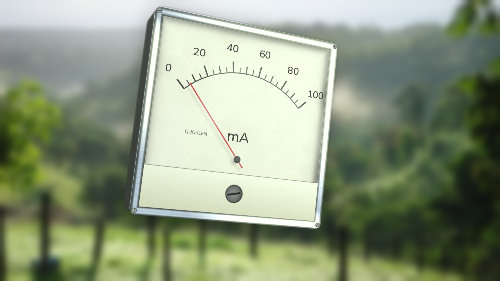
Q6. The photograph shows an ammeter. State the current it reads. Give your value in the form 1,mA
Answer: 5,mA
